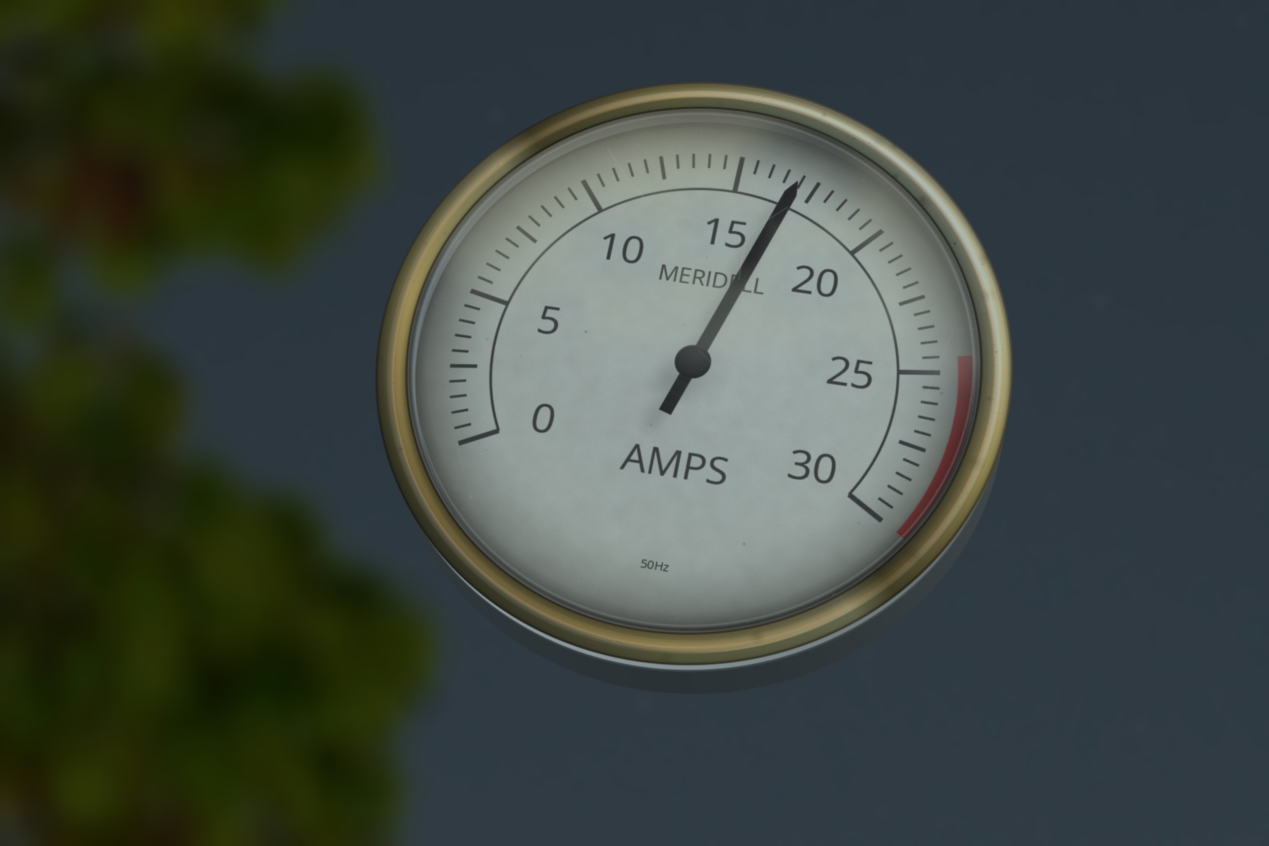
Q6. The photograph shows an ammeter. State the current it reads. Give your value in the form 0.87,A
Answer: 17,A
